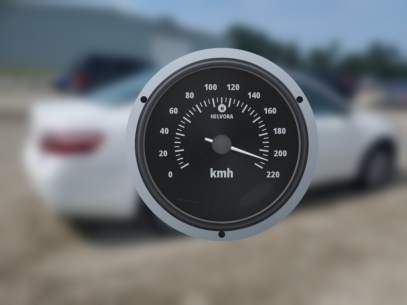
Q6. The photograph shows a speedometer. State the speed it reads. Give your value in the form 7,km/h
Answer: 210,km/h
